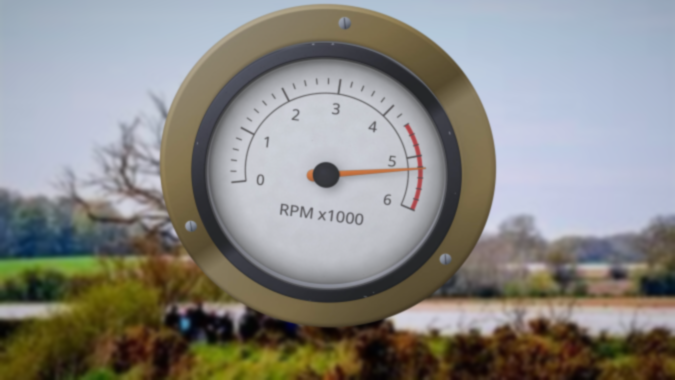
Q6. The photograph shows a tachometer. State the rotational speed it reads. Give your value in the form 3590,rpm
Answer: 5200,rpm
